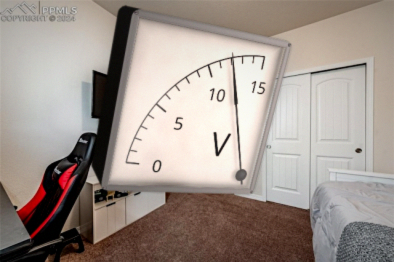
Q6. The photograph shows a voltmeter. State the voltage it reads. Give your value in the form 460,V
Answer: 12,V
